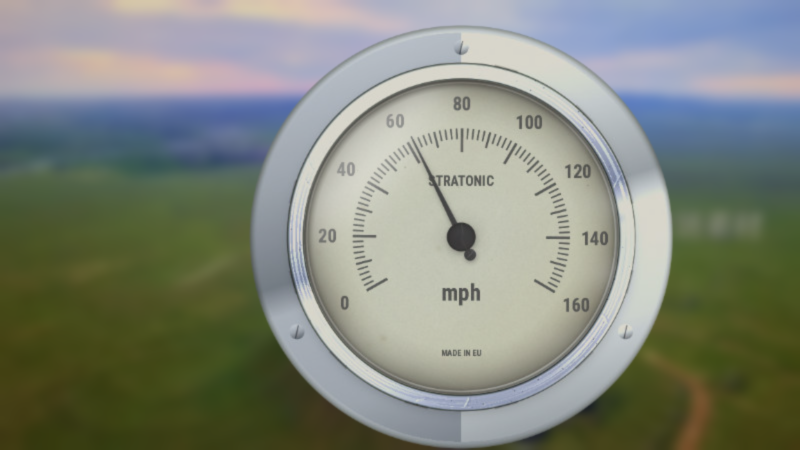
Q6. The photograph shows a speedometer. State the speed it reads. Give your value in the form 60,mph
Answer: 62,mph
